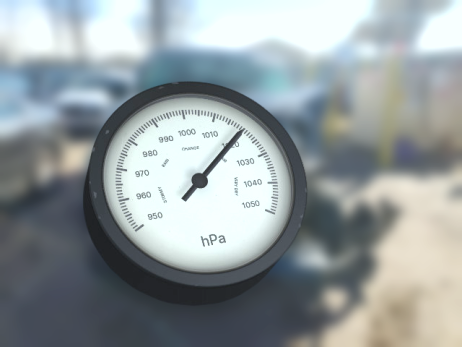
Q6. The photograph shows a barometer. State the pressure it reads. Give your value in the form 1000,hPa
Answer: 1020,hPa
